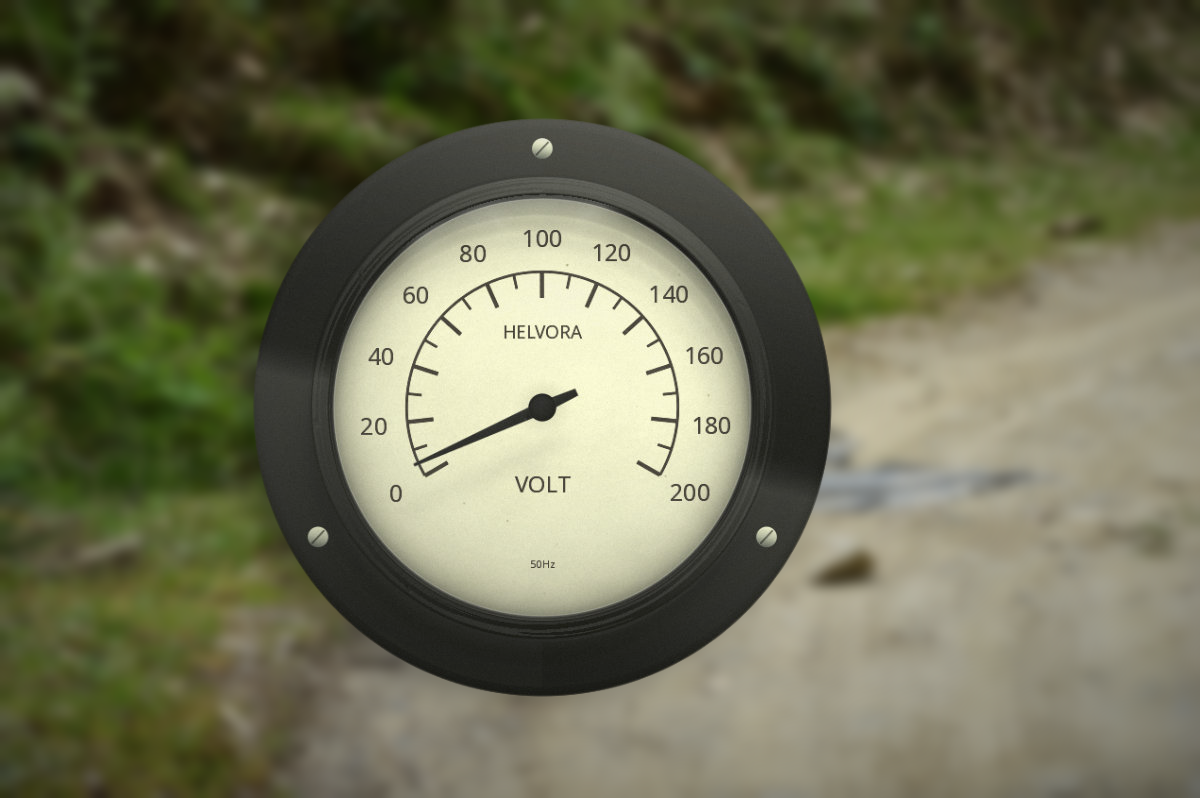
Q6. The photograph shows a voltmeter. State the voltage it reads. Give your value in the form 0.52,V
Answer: 5,V
